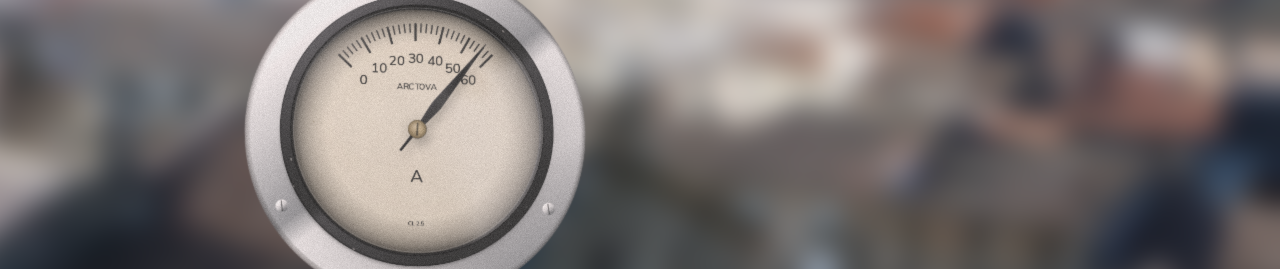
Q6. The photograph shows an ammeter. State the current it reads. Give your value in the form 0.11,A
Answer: 56,A
